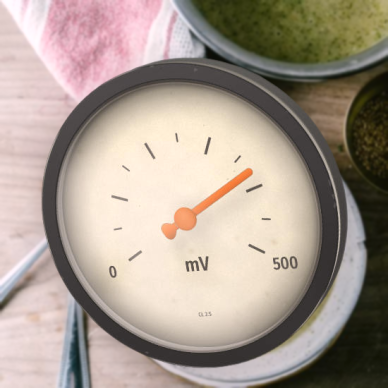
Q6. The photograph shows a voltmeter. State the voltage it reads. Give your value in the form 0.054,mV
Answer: 375,mV
